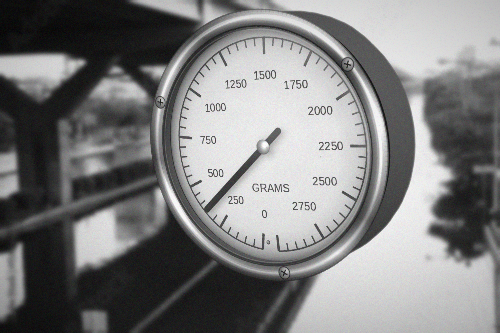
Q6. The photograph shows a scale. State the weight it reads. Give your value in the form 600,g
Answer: 350,g
